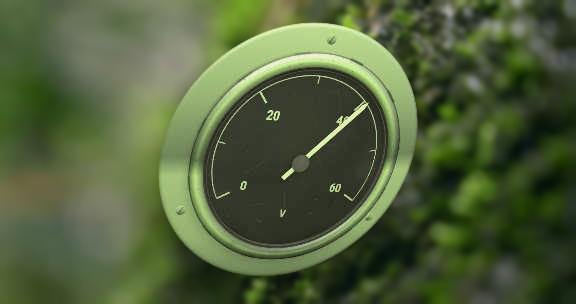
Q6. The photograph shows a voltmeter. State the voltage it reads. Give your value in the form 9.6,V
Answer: 40,V
